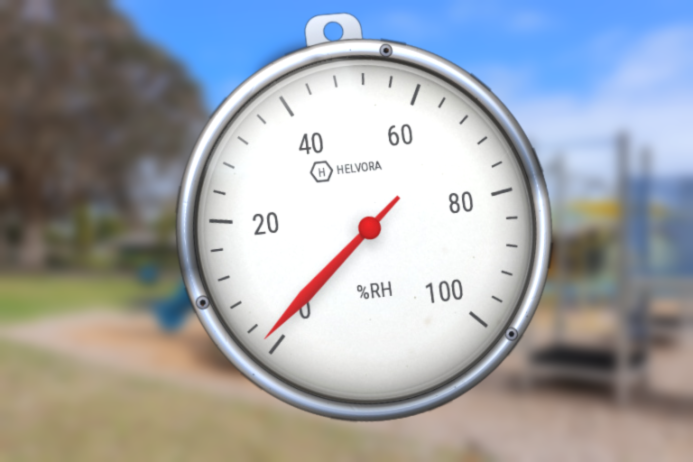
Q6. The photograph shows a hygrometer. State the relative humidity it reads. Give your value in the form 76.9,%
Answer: 2,%
